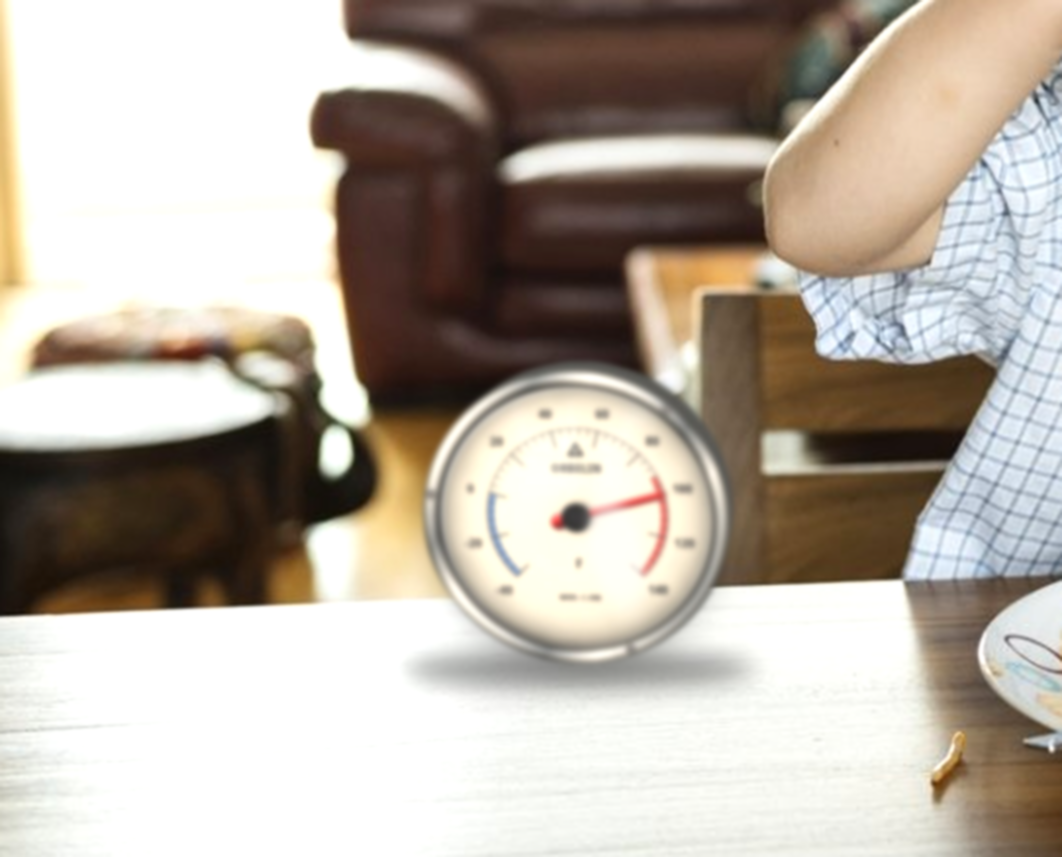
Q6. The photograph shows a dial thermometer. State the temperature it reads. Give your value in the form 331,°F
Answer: 100,°F
